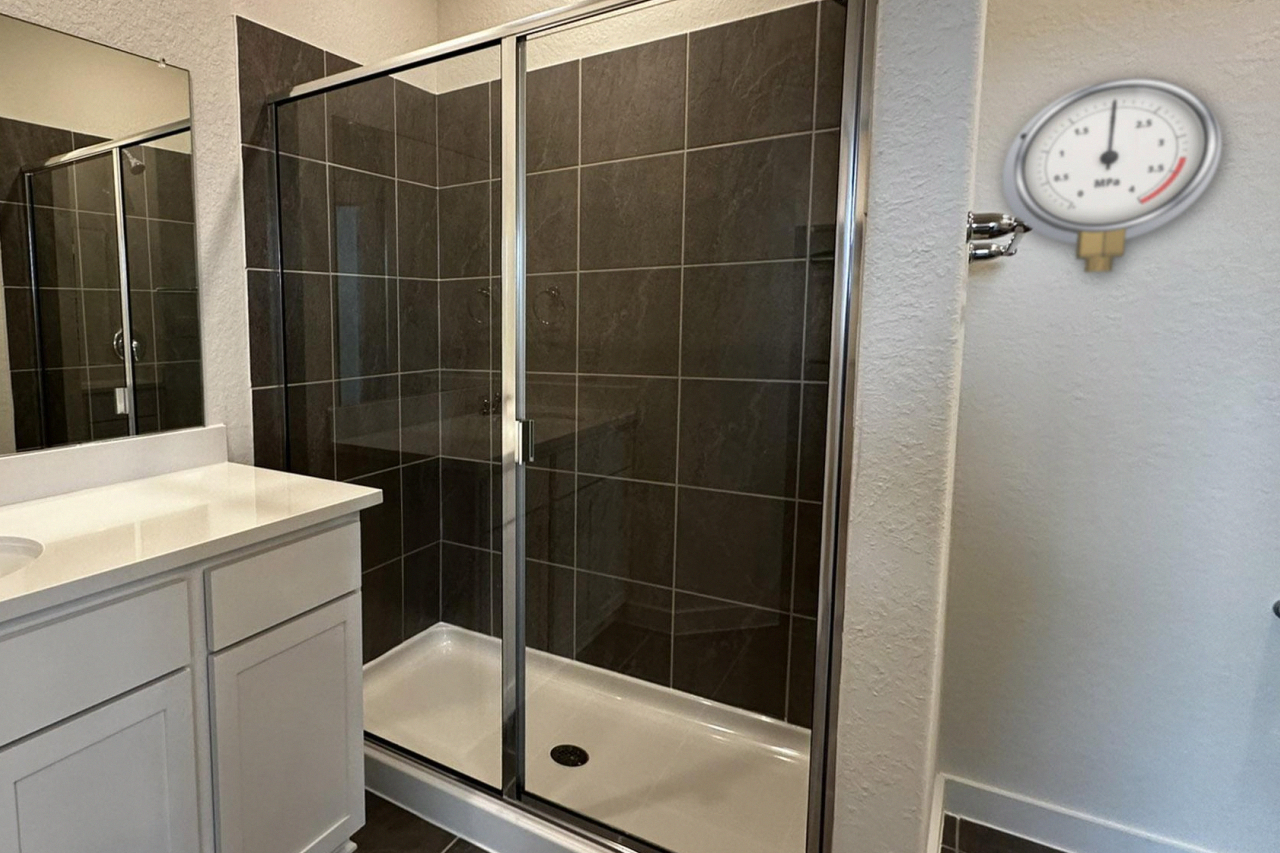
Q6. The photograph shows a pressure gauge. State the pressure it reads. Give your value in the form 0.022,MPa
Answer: 2,MPa
